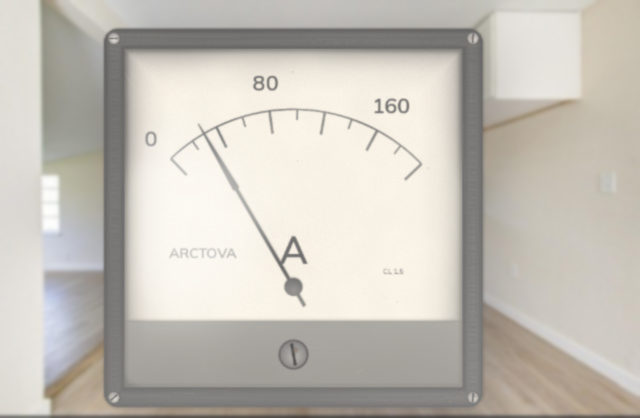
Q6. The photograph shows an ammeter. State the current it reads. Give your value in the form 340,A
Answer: 30,A
